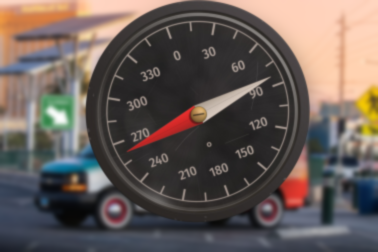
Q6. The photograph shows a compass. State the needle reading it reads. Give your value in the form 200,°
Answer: 262.5,°
